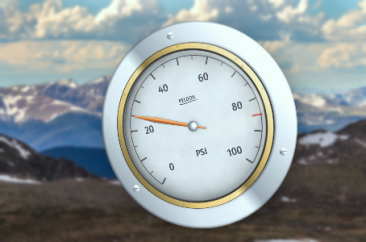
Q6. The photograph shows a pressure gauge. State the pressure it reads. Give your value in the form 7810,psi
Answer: 25,psi
